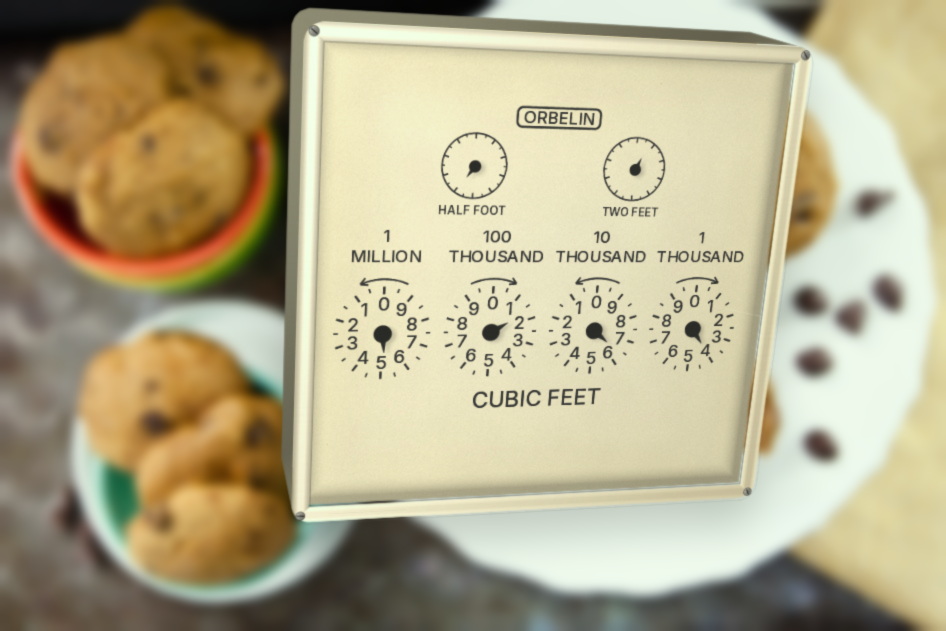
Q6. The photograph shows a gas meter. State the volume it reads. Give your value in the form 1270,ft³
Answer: 516400,ft³
